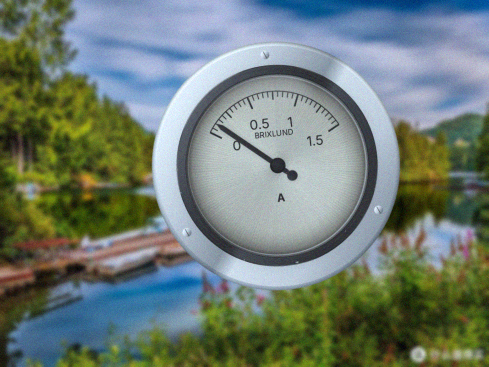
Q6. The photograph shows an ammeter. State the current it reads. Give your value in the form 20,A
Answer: 0.1,A
